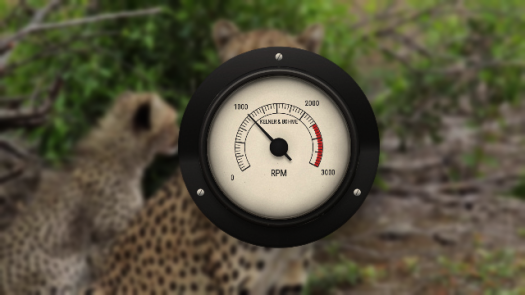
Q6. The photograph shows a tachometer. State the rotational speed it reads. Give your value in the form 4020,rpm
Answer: 1000,rpm
